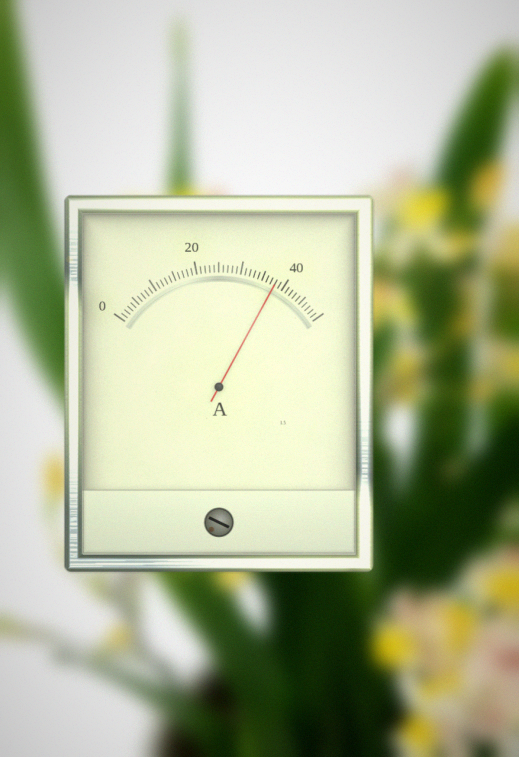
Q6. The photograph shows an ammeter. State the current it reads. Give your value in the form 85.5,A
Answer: 38,A
